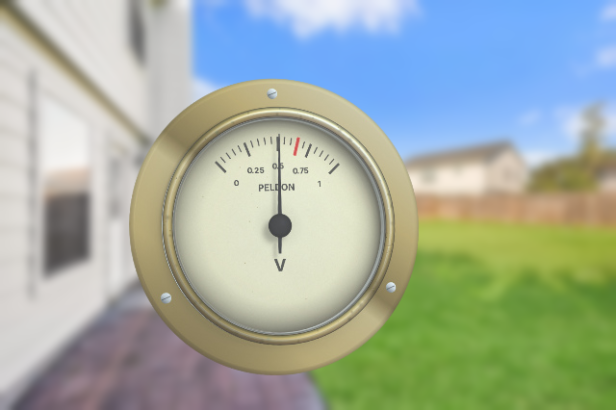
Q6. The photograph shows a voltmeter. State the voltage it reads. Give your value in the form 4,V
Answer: 0.5,V
